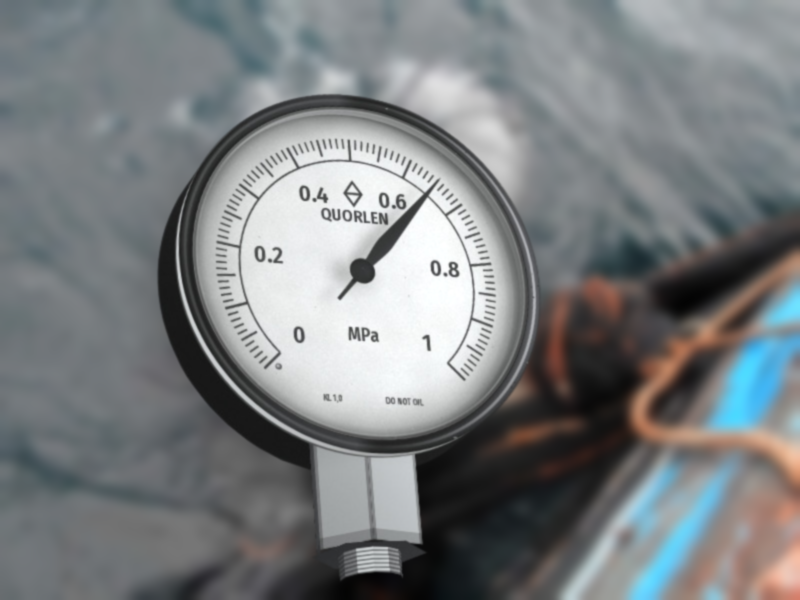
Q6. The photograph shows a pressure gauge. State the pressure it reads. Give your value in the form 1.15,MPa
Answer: 0.65,MPa
